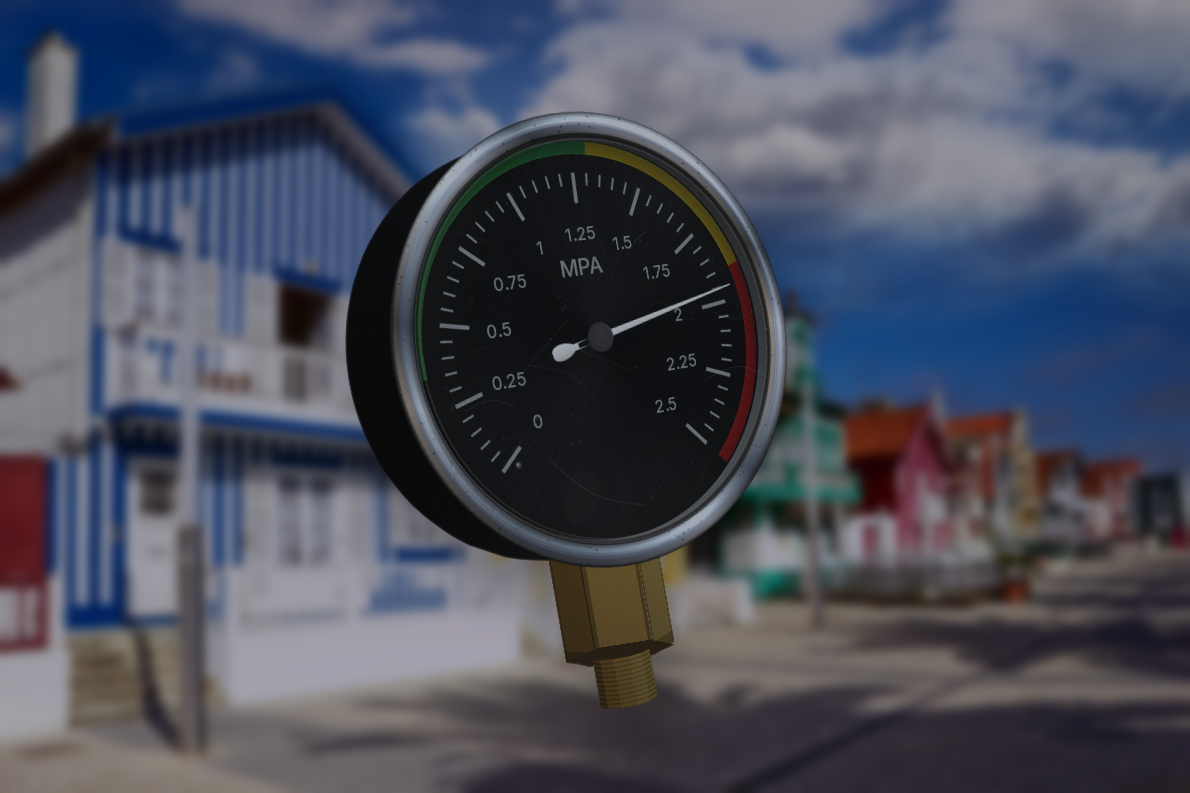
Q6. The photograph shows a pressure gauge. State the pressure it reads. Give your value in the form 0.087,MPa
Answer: 1.95,MPa
